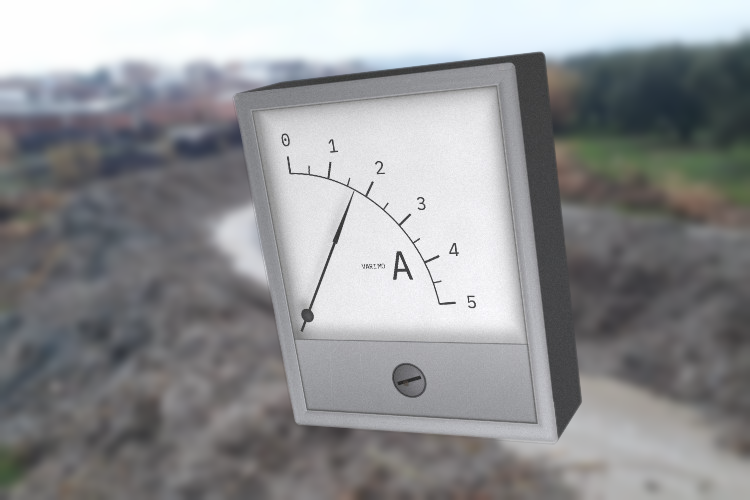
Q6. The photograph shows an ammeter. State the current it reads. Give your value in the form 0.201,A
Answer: 1.75,A
